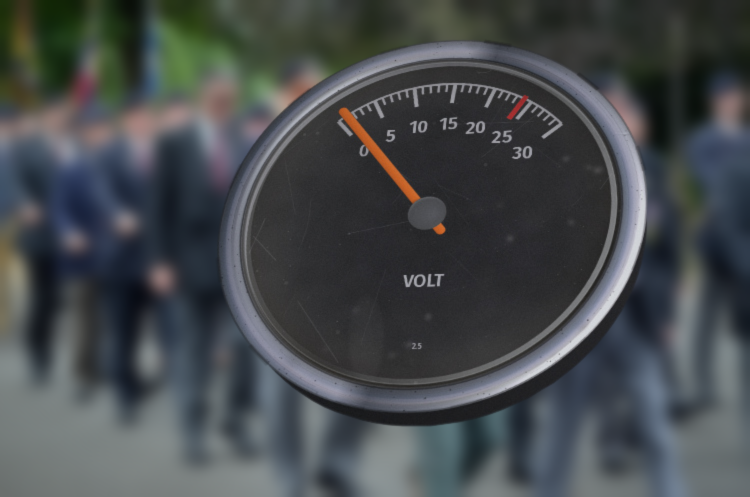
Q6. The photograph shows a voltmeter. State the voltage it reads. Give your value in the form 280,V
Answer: 1,V
